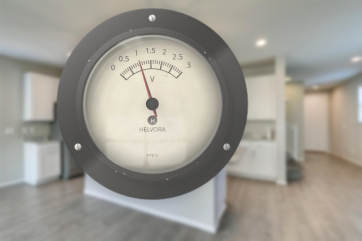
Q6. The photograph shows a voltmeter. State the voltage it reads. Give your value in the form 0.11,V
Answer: 1,V
